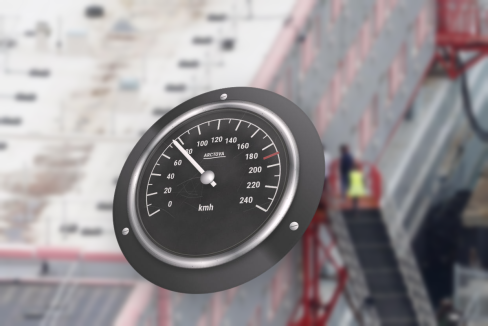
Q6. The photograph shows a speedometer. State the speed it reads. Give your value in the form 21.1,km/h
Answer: 75,km/h
